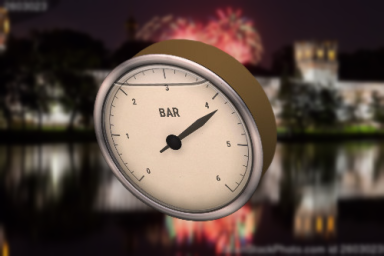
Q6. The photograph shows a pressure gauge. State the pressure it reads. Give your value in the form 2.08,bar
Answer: 4.2,bar
